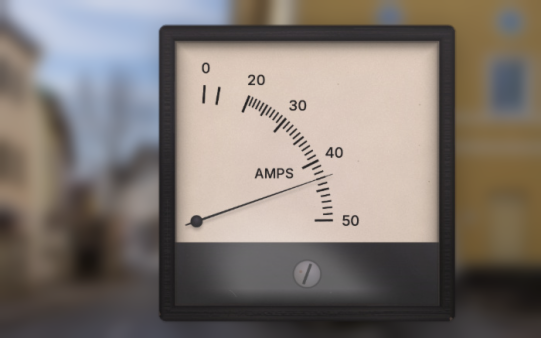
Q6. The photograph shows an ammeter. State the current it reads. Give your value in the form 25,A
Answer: 43,A
